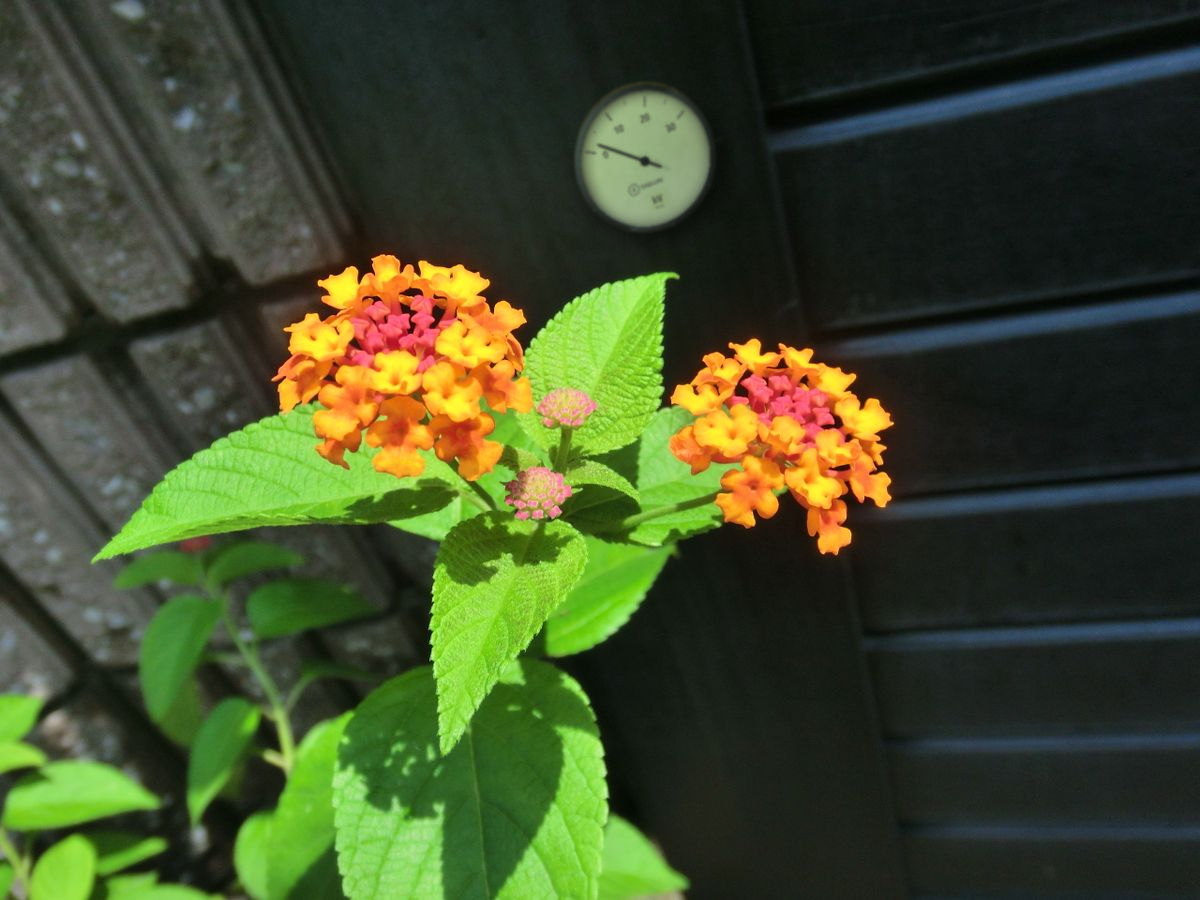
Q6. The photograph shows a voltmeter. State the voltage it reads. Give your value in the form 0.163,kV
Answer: 2.5,kV
